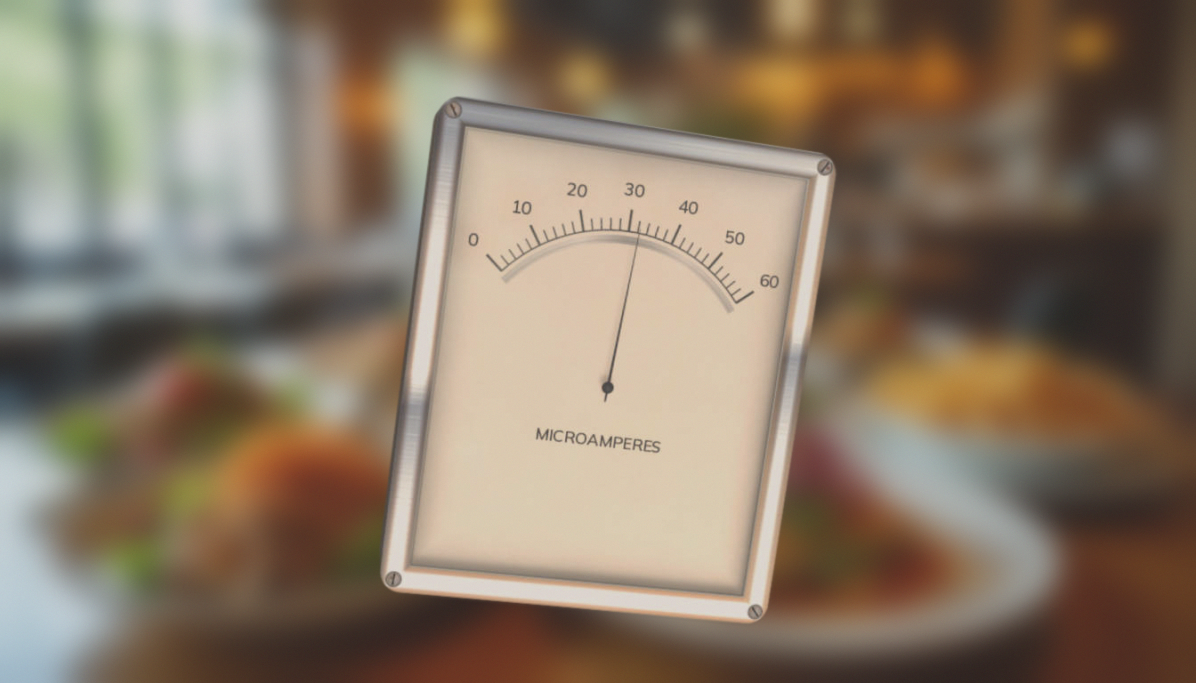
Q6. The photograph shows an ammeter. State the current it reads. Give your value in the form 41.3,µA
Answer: 32,µA
